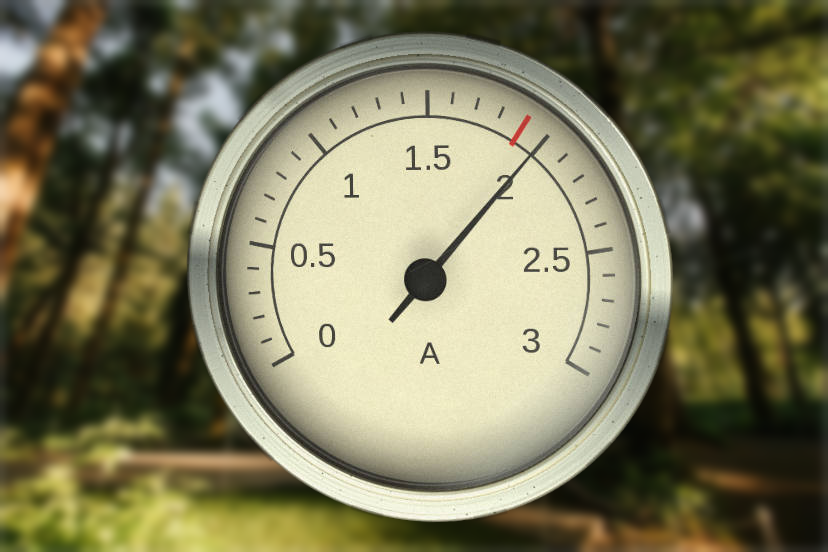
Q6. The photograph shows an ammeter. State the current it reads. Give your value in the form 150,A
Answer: 2,A
